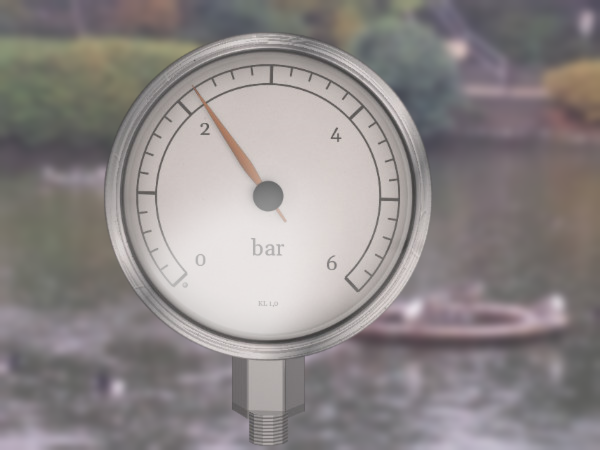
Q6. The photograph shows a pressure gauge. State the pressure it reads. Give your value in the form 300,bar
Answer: 2.2,bar
